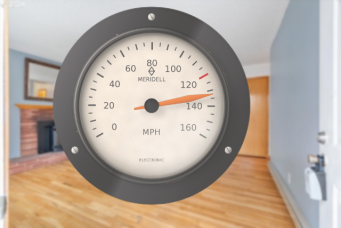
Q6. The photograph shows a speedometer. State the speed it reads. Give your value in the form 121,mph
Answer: 132.5,mph
